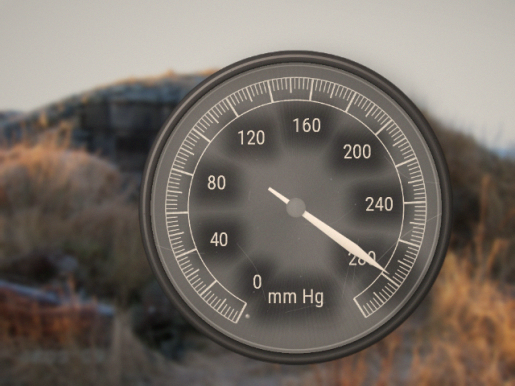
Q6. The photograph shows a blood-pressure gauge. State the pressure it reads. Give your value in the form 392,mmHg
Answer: 278,mmHg
